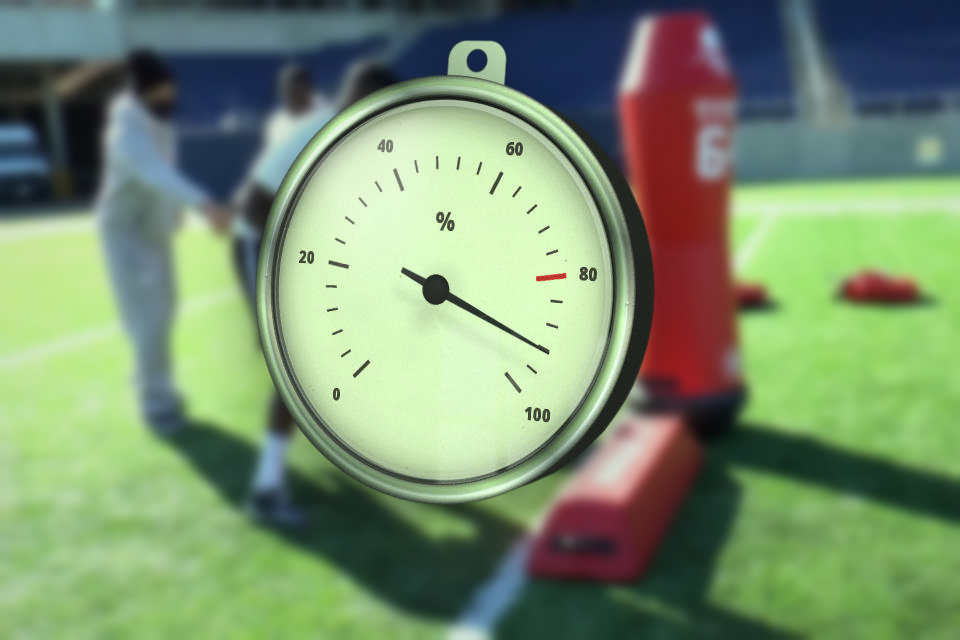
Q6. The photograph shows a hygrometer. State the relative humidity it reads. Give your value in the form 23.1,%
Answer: 92,%
